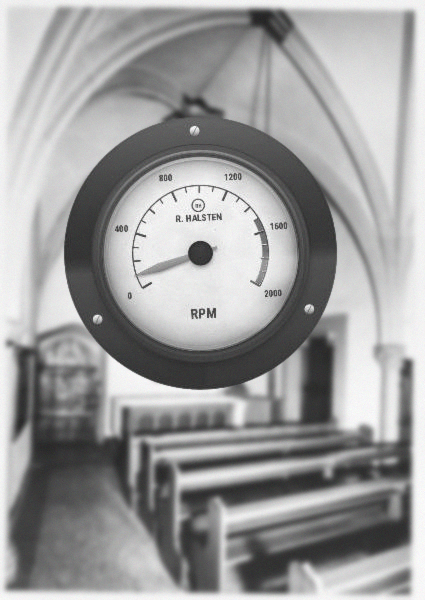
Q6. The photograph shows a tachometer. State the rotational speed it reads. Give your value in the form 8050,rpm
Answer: 100,rpm
